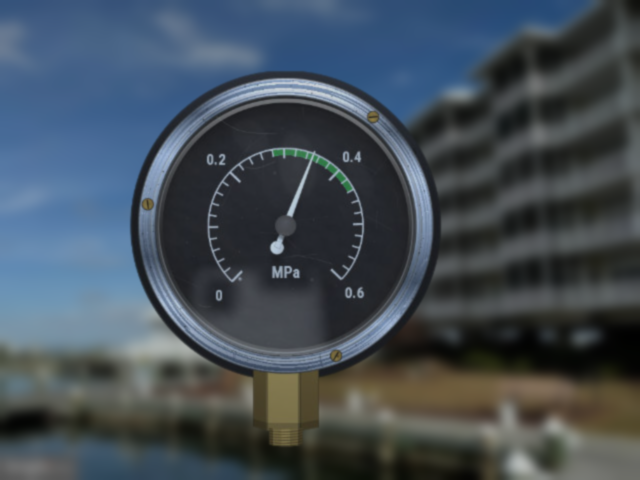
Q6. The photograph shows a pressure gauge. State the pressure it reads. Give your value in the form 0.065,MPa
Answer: 0.35,MPa
